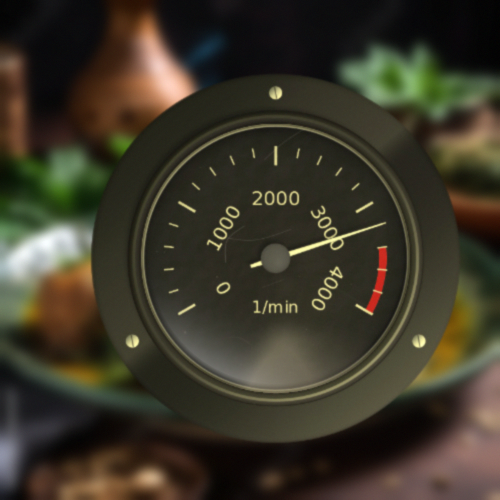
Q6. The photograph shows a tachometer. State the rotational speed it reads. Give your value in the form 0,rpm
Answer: 3200,rpm
